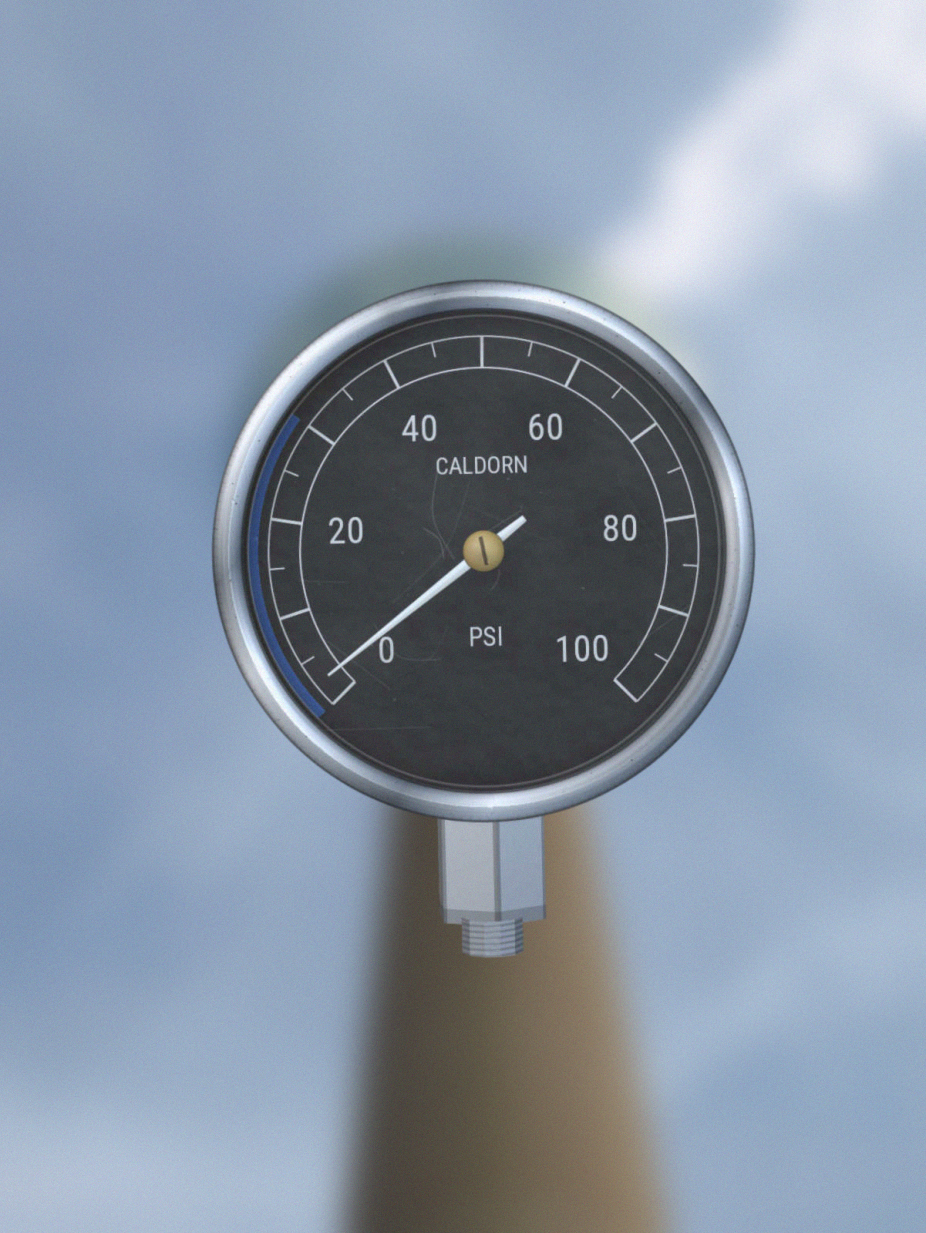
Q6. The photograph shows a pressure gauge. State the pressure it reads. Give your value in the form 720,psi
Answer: 2.5,psi
